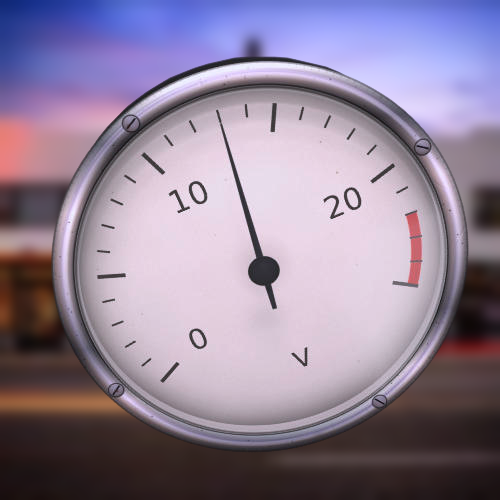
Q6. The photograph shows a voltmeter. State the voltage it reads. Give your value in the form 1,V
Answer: 13,V
